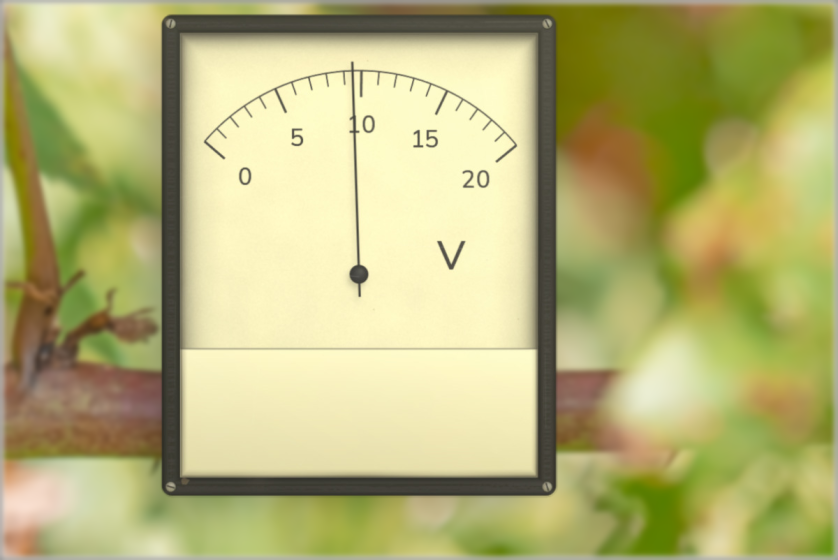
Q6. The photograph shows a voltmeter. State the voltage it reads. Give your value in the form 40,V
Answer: 9.5,V
